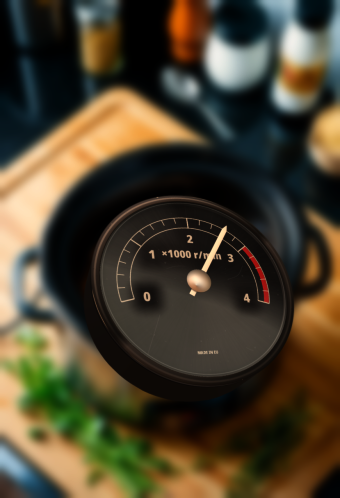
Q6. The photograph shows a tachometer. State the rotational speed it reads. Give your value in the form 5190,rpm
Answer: 2600,rpm
